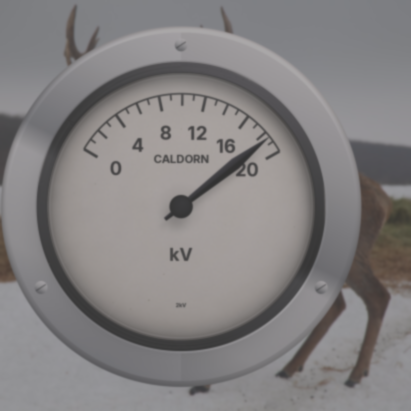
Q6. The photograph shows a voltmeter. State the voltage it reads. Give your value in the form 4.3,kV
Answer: 18.5,kV
